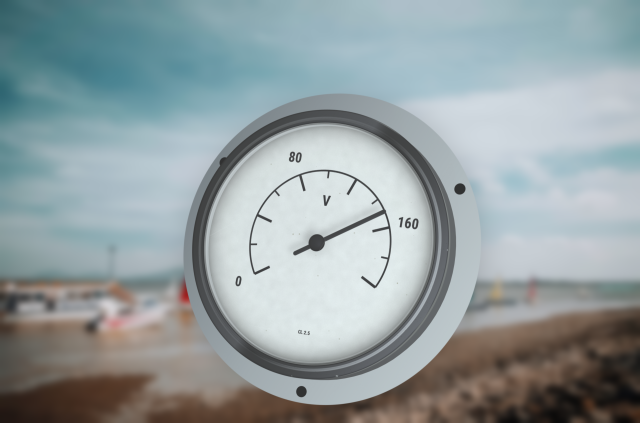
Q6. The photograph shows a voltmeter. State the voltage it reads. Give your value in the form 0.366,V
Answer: 150,V
